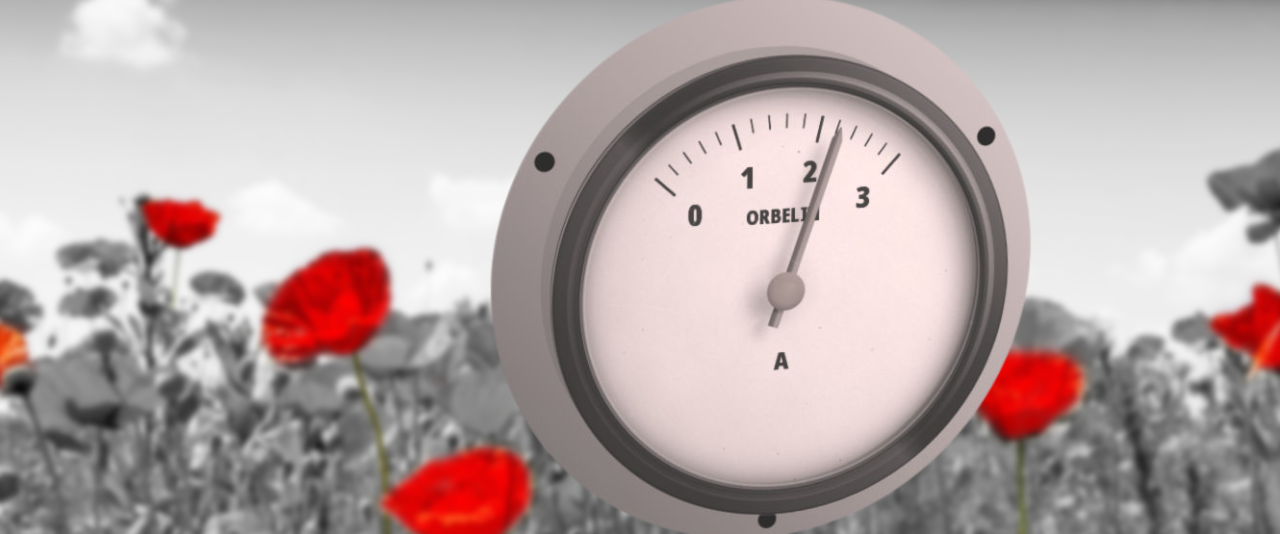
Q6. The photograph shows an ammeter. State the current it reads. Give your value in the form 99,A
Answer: 2.2,A
